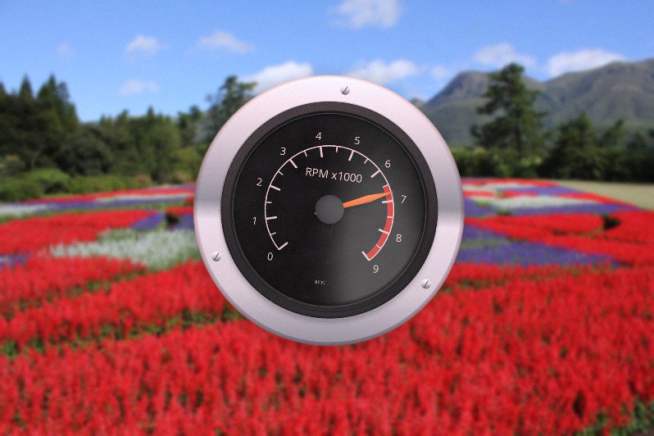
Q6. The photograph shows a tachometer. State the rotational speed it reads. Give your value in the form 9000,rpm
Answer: 6750,rpm
